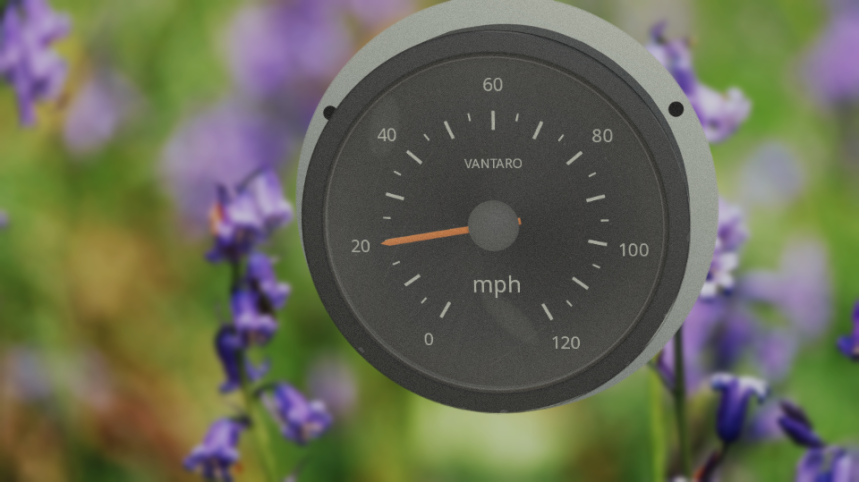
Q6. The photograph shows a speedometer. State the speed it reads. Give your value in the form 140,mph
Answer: 20,mph
